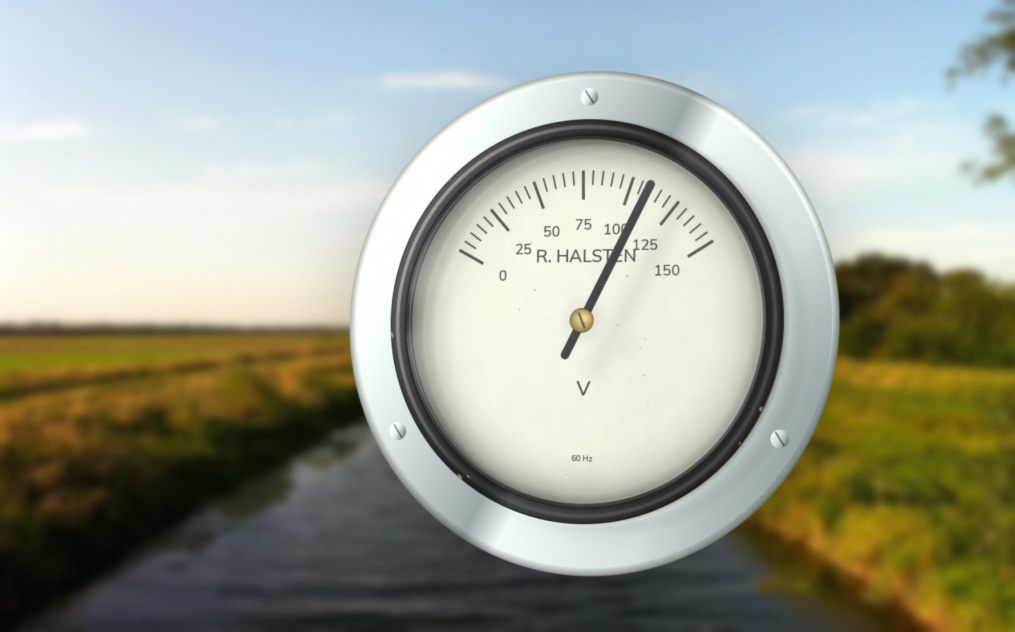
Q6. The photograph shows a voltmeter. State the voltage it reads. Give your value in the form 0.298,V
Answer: 110,V
